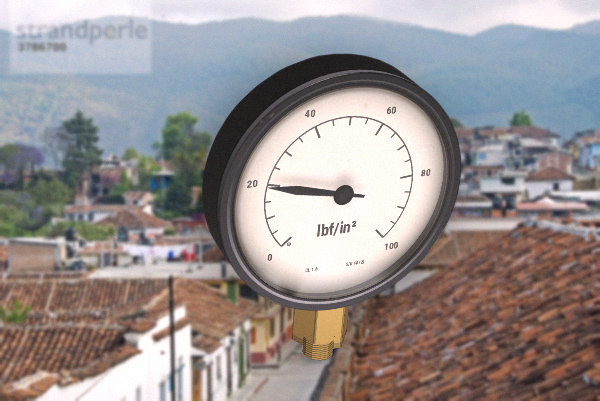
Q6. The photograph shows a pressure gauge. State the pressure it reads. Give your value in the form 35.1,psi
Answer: 20,psi
